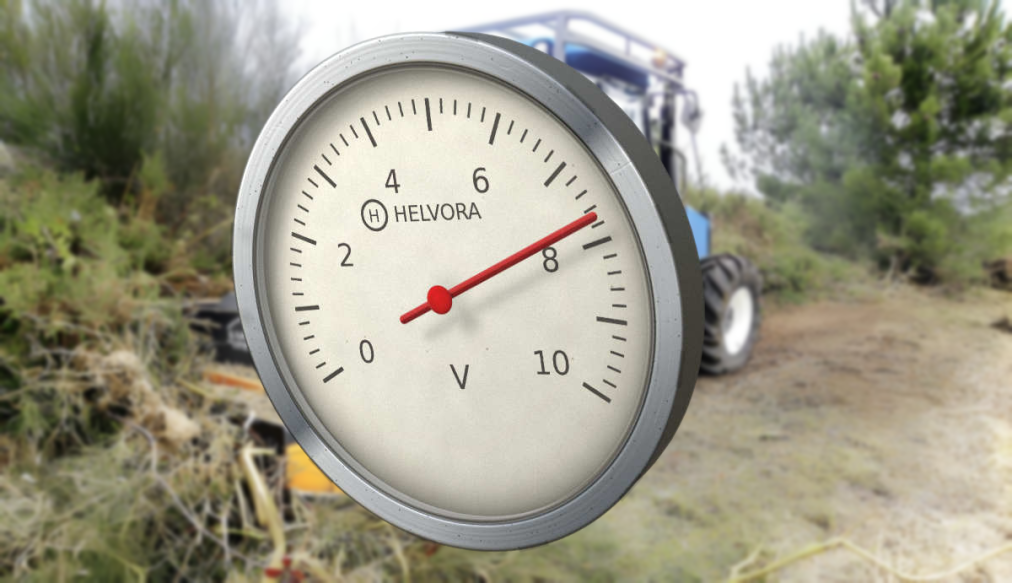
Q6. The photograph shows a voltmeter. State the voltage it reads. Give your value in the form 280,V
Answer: 7.7,V
